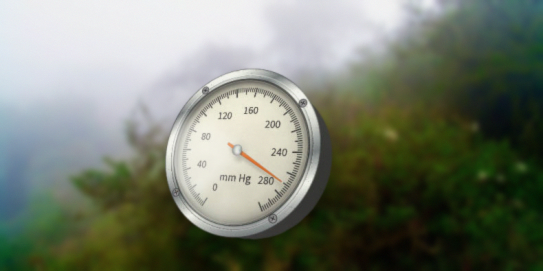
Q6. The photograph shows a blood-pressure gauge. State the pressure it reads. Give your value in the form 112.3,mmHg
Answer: 270,mmHg
